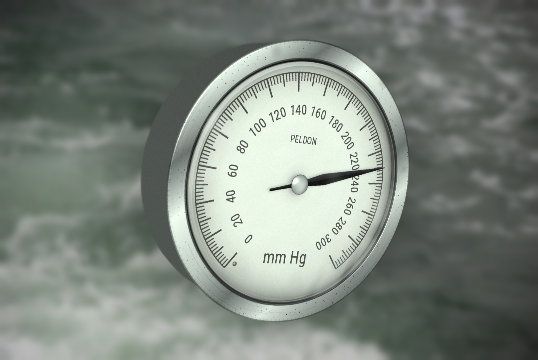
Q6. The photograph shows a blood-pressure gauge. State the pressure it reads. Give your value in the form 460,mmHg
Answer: 230,mmHg
